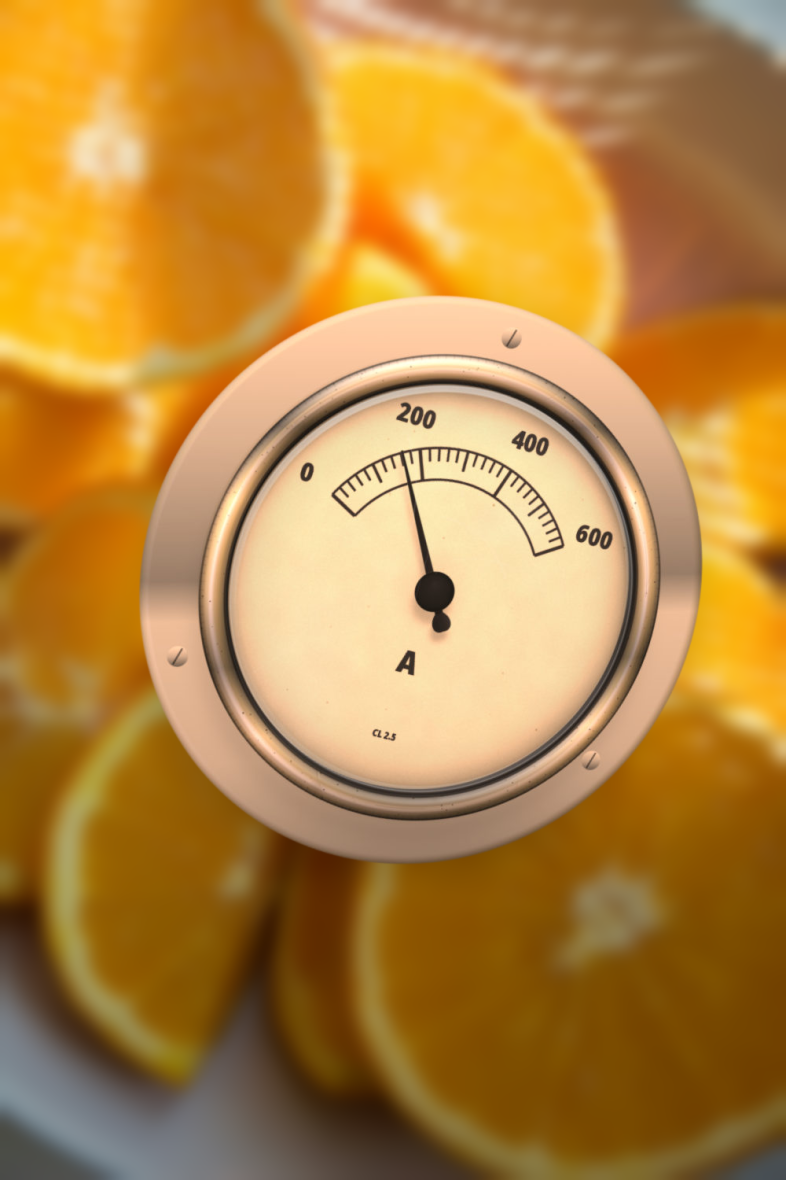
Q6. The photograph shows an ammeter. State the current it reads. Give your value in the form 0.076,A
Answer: 160,A
